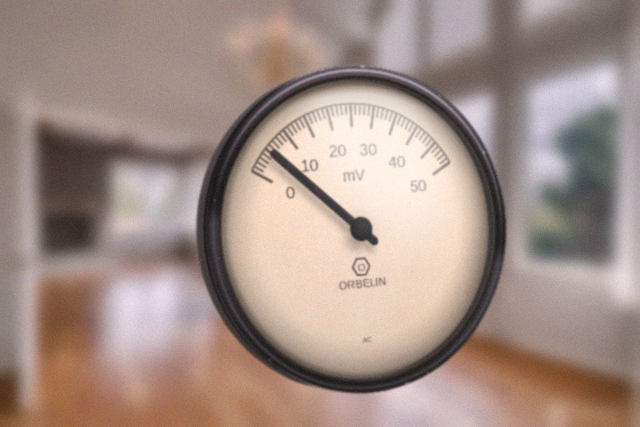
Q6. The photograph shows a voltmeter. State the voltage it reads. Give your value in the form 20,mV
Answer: 5,mV
